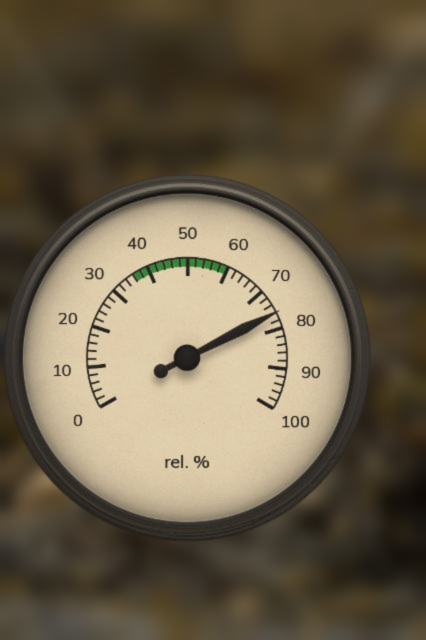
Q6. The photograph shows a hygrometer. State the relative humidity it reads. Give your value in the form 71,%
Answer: 76,%
